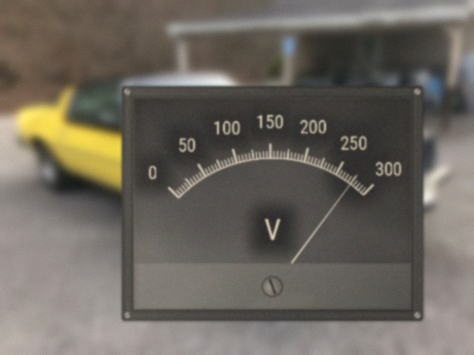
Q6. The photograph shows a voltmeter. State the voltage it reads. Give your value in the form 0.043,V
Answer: 275,V
